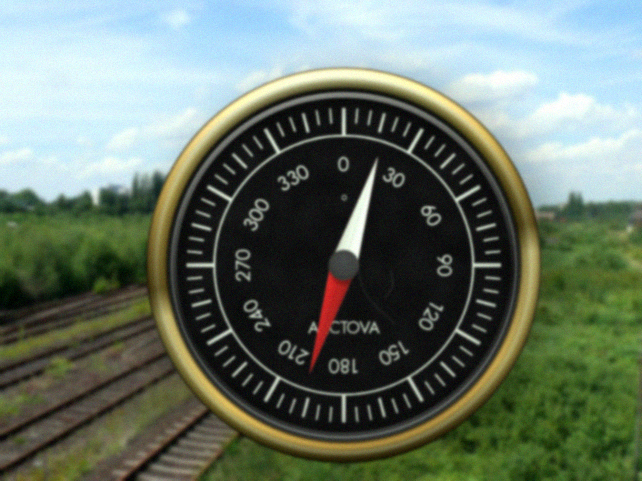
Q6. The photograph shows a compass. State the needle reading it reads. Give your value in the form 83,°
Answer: 197.5,°
